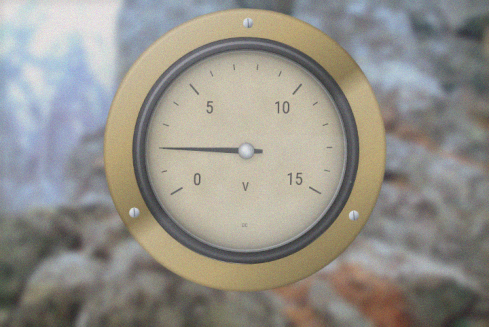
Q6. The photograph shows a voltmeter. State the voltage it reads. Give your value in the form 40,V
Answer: 2,V
